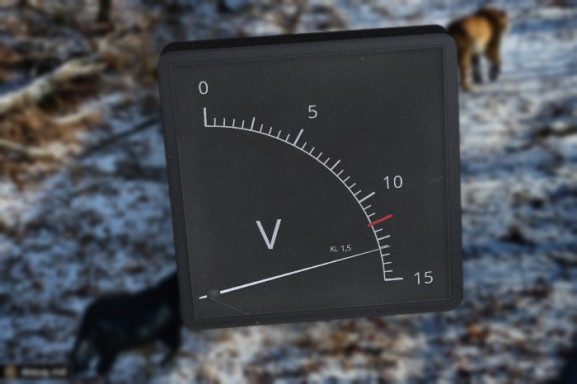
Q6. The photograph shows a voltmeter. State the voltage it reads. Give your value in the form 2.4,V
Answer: 13,V
